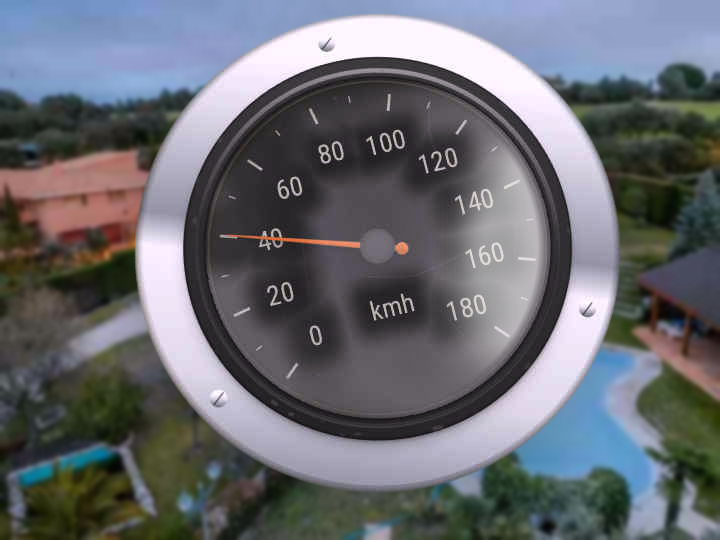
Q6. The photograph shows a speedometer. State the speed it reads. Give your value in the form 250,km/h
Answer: 40,km/h
